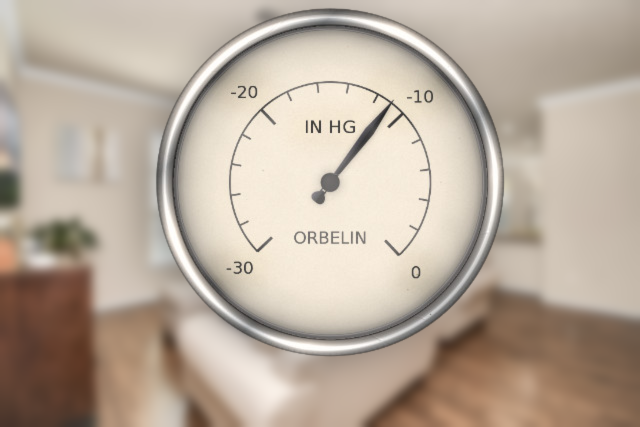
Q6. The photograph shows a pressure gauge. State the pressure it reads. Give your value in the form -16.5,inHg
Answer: -11,inHg
